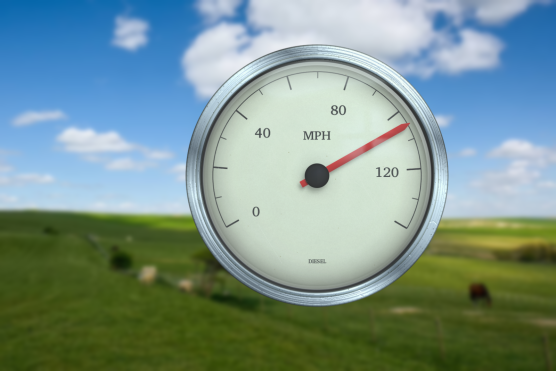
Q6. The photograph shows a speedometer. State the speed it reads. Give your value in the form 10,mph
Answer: 105,mph
